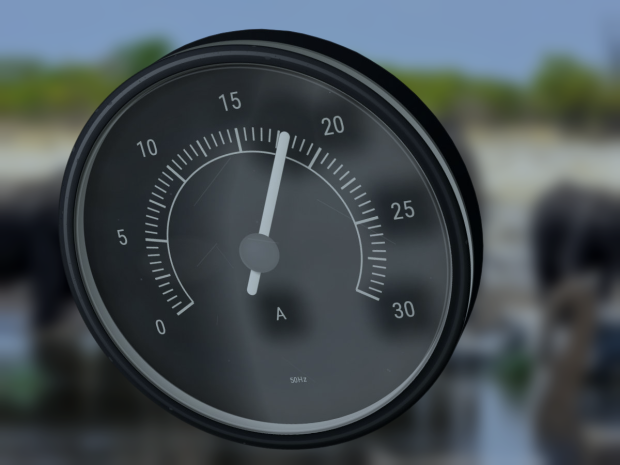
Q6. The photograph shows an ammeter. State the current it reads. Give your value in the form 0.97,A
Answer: 18,A
